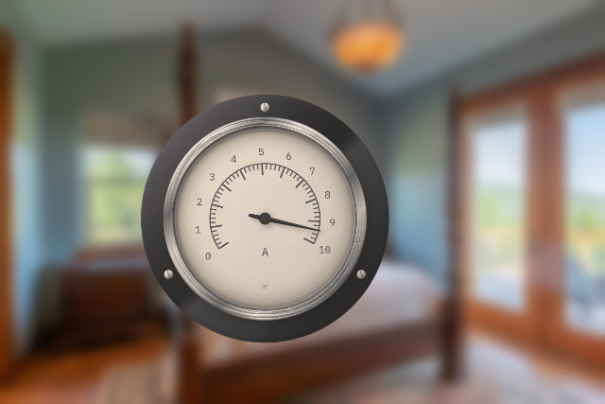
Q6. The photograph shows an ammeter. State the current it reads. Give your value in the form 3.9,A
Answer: 9.4,A
